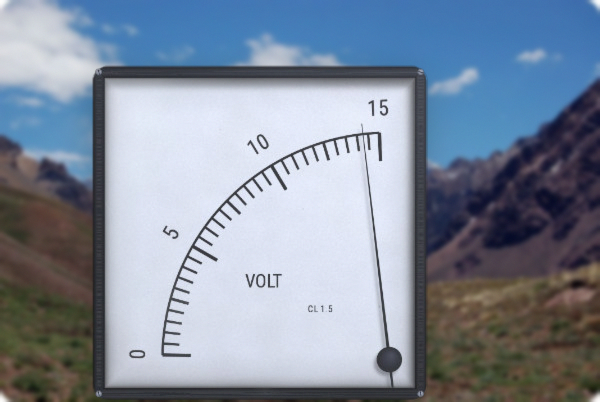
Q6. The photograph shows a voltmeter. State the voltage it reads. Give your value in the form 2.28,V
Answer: 14.25,V
